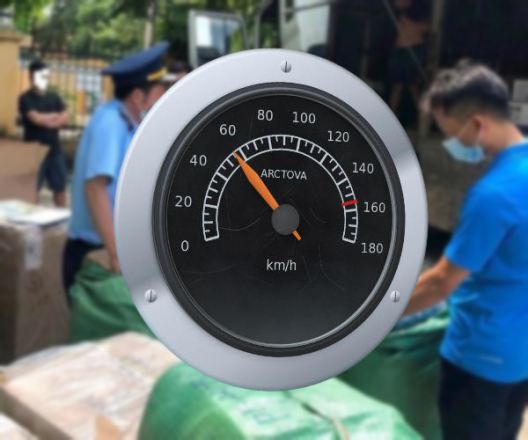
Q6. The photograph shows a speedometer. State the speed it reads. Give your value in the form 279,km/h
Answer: 55,km/h
